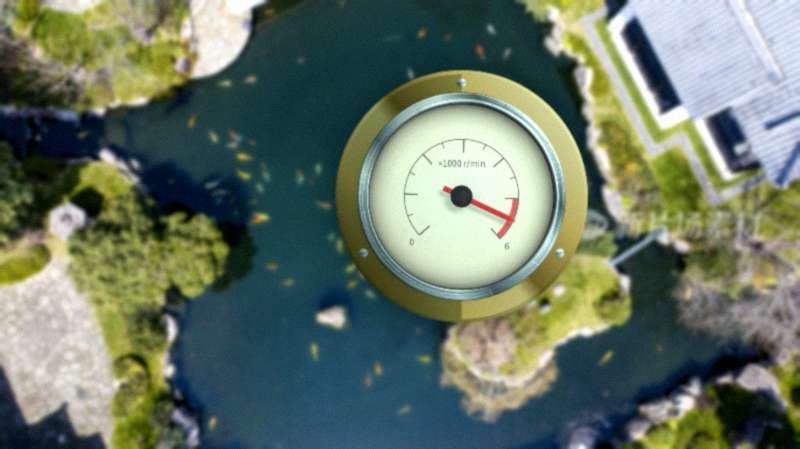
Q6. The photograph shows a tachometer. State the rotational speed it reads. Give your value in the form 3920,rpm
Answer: 5500,rpm
